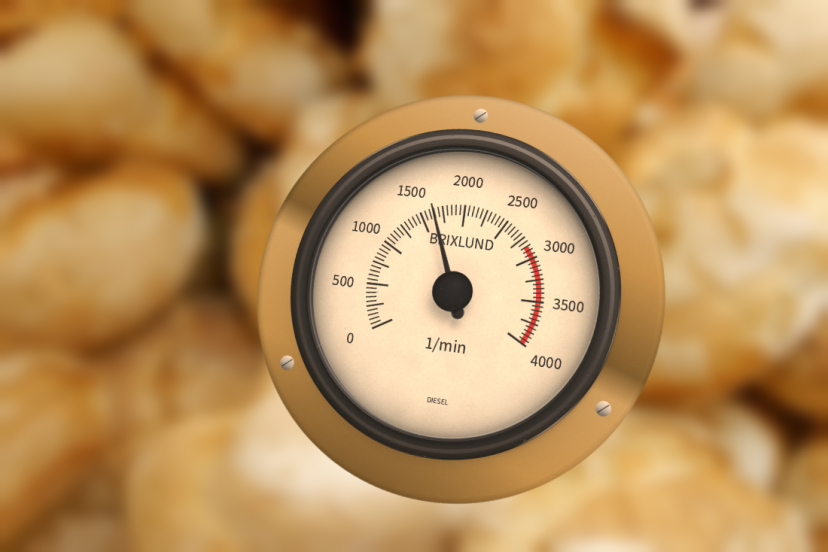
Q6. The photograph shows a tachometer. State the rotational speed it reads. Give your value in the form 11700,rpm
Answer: 1650,rpm
